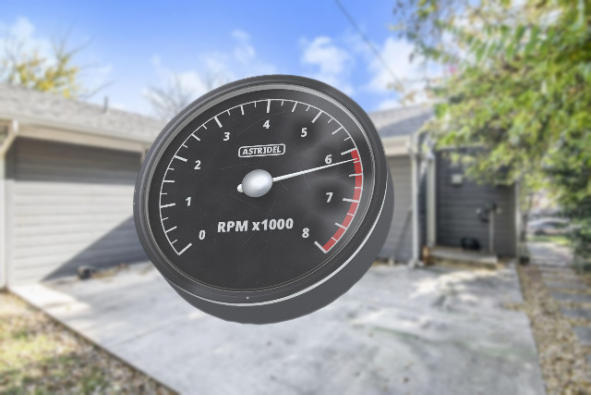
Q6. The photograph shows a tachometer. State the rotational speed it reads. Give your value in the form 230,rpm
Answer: 6250,rpm
